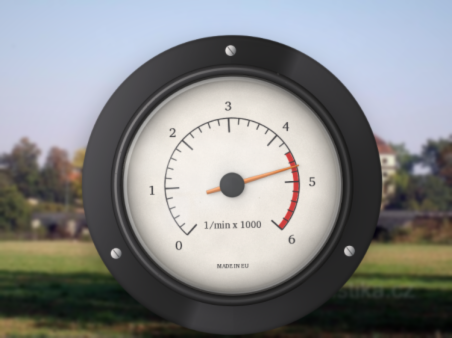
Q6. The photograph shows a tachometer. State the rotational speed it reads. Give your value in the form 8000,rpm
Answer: 4700,rpm
